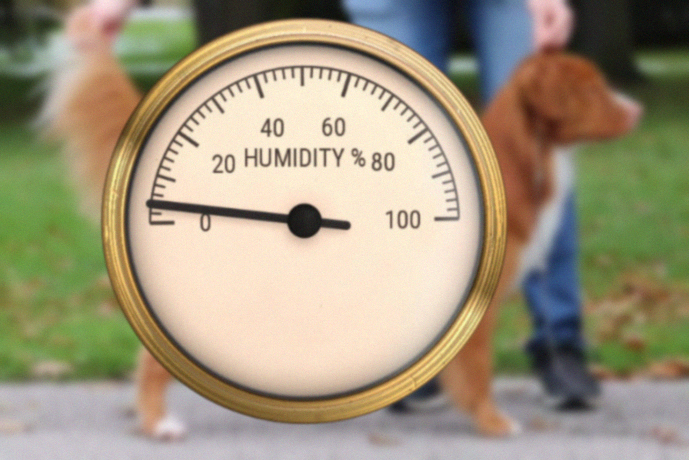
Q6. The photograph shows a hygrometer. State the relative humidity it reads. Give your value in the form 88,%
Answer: 4,%
